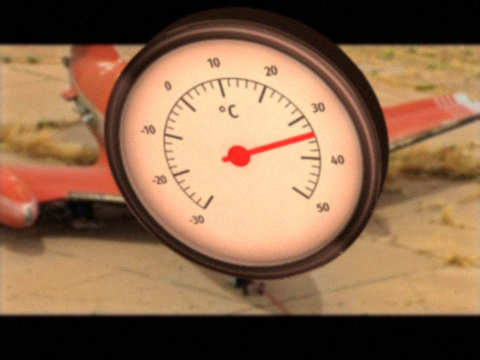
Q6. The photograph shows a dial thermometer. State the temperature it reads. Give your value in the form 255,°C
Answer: 34,°C
